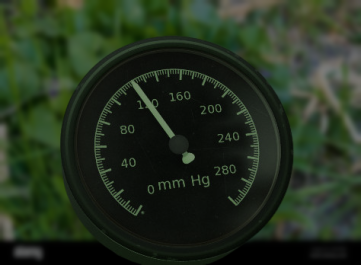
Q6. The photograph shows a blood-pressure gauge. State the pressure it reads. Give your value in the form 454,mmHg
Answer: 120,mmHg
